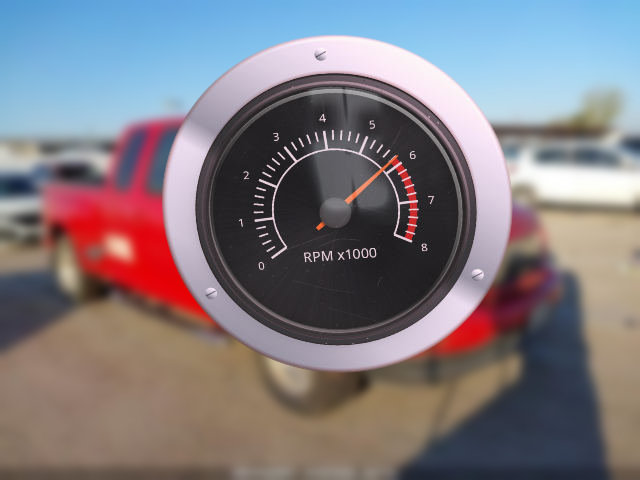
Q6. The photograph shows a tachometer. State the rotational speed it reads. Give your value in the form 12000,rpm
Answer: 5800,rpm
